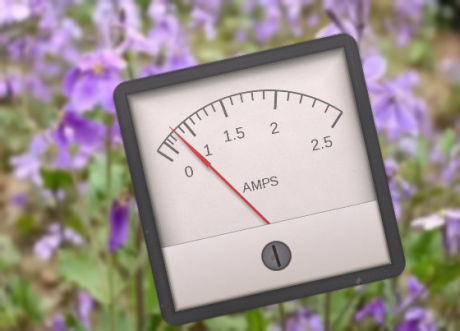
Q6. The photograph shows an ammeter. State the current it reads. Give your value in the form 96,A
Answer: 0.8,A
